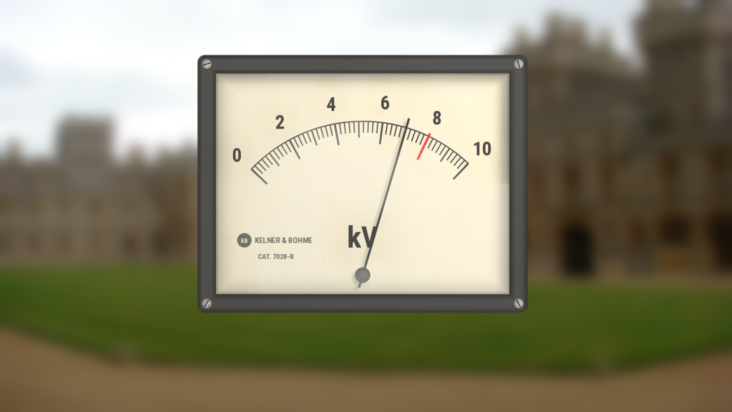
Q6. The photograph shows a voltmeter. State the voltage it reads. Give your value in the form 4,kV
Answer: 7,kV
